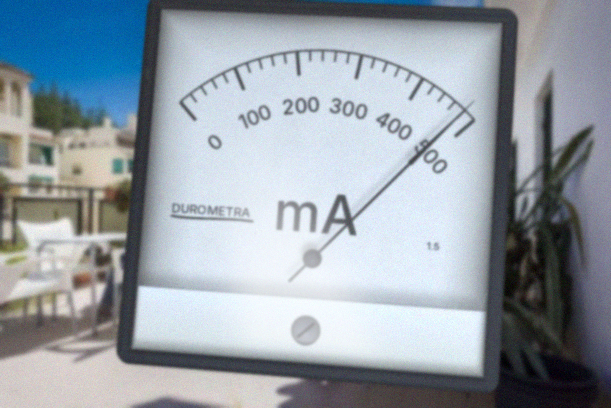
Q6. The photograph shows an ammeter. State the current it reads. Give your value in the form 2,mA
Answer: 480,mA
